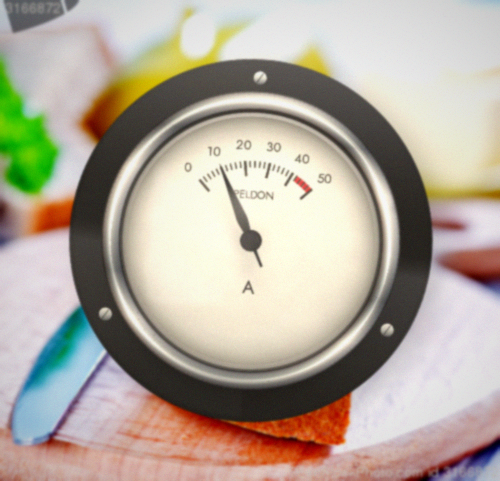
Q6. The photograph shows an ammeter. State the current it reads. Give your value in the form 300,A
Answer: 10,A
